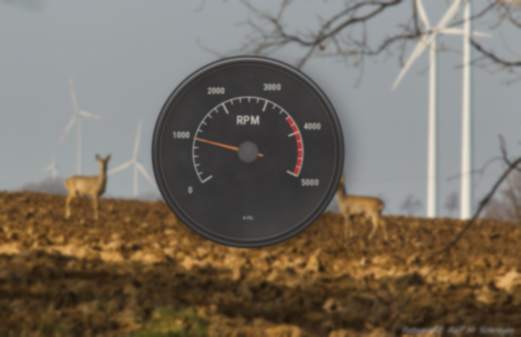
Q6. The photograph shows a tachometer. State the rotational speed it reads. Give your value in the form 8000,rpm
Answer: 1000,rpm
